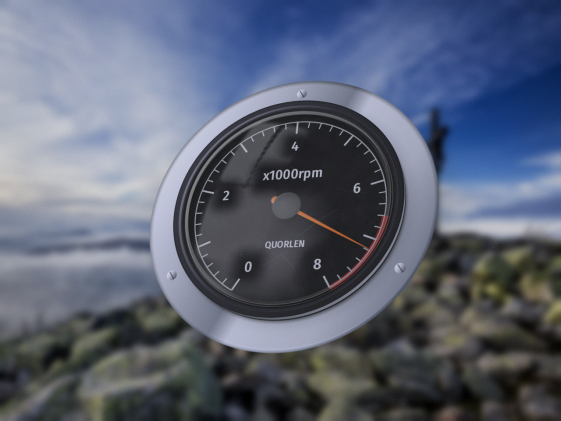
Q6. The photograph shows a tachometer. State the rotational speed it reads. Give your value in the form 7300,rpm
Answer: 7200,rpm
